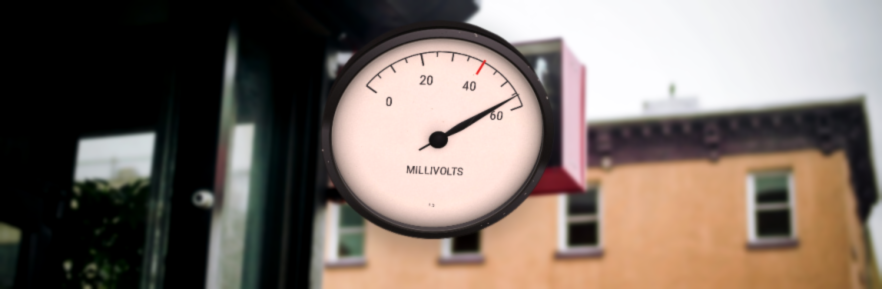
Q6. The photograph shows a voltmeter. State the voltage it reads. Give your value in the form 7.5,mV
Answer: 55,mV
